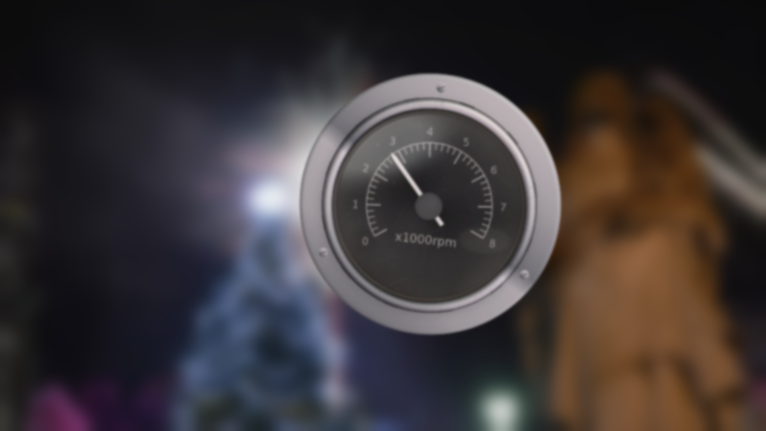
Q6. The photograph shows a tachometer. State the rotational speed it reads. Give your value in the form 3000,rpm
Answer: 2800,rpm
